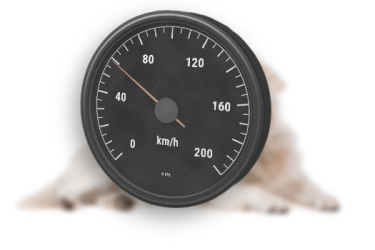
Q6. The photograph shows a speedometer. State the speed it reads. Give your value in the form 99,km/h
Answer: 60,km/h
